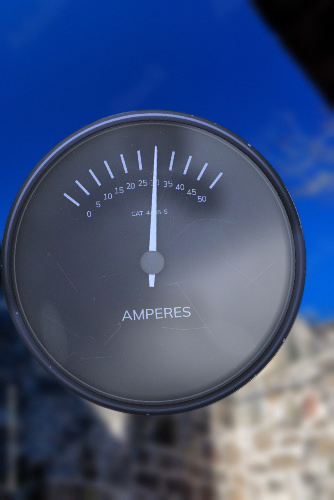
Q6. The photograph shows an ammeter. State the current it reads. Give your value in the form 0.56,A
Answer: 30,A
